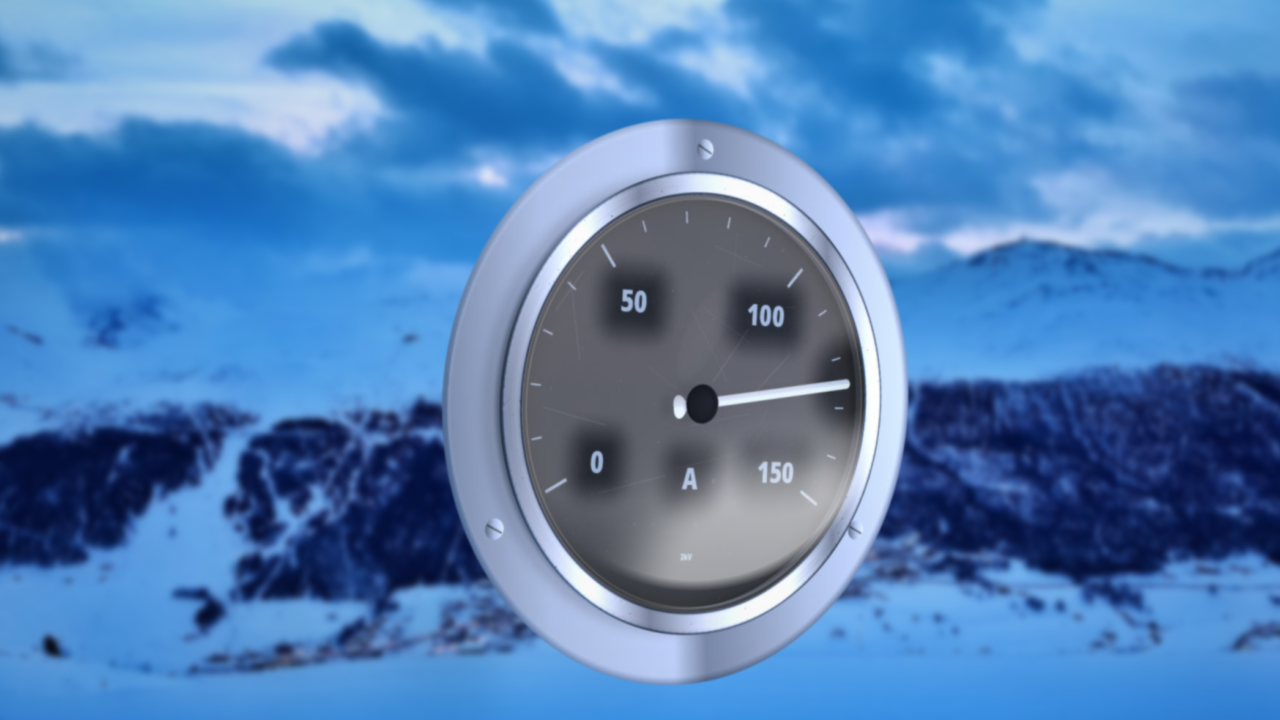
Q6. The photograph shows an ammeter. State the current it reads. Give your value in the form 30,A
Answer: 125,A
